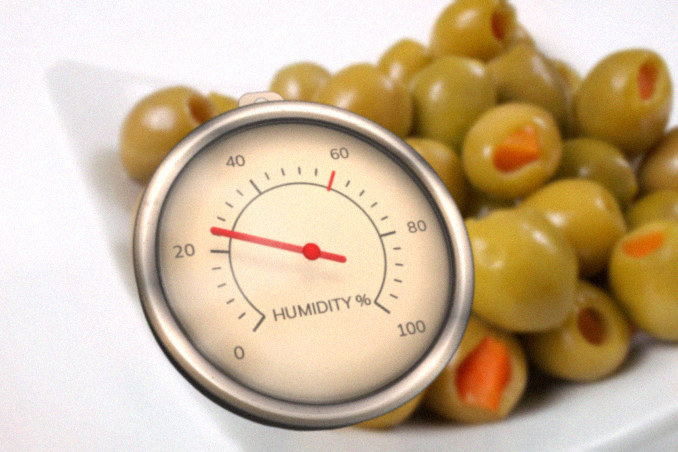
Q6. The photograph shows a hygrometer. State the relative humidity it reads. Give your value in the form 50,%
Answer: 24,%
